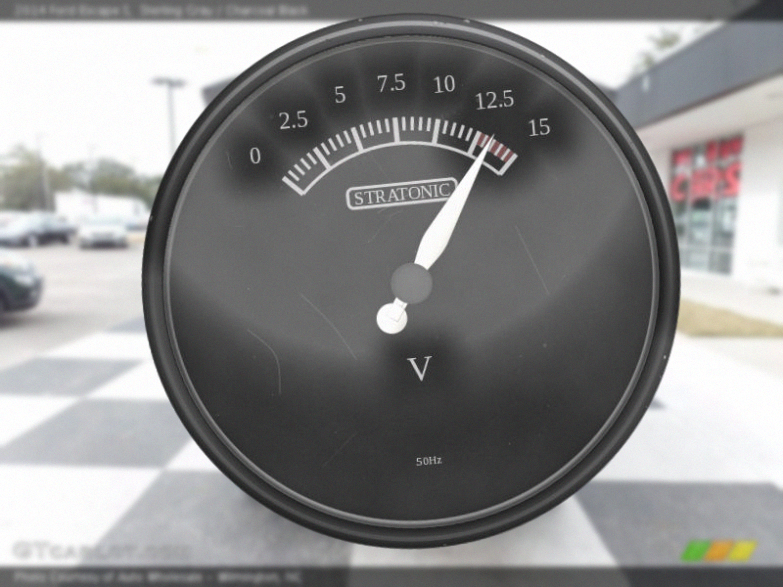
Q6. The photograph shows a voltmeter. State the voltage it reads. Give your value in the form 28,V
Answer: 13.25,V
